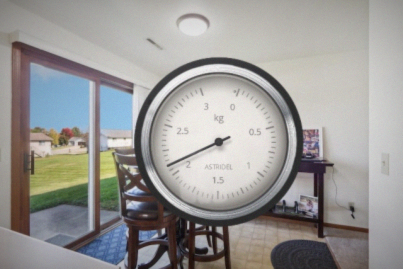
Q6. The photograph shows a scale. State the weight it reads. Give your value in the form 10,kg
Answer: 2.1,kg
